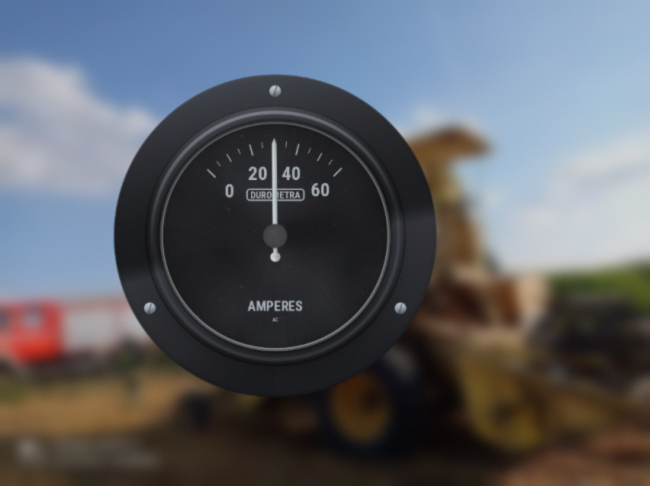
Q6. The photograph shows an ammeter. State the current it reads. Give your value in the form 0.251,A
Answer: 30,A
